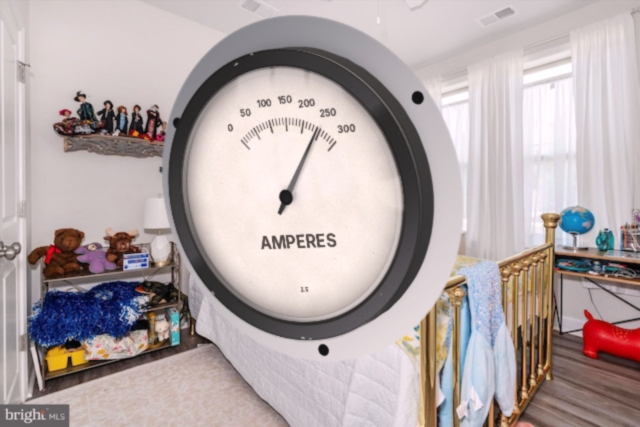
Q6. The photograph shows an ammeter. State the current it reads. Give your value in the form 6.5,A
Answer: 250,A
